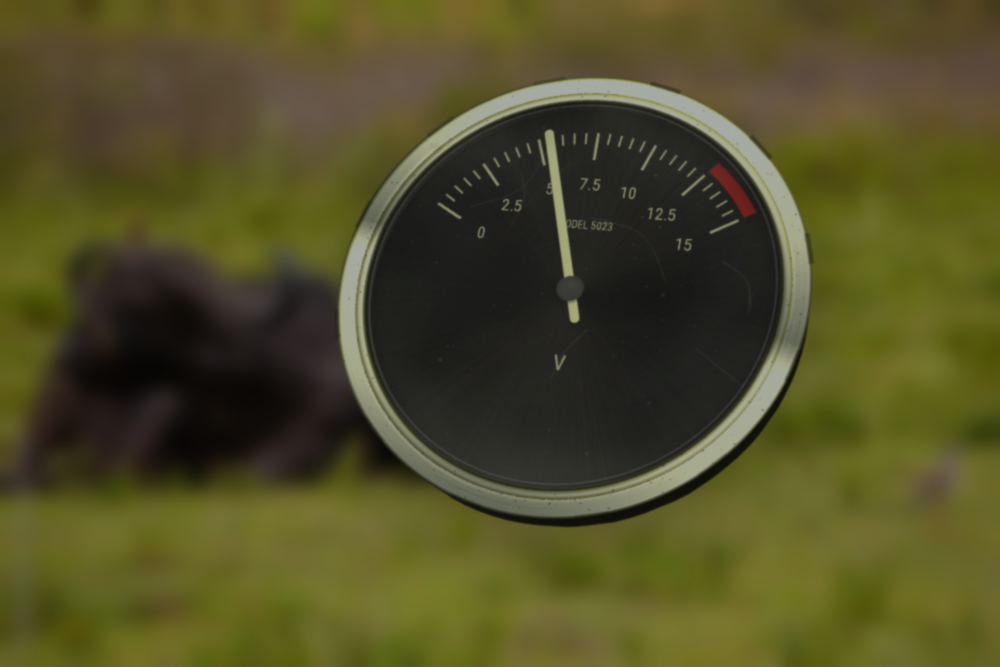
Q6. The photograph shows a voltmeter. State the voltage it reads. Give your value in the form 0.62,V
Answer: 5.5,V
